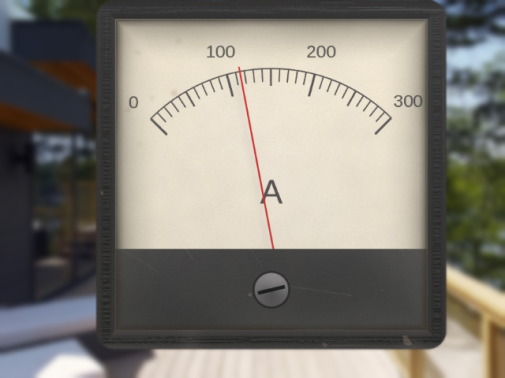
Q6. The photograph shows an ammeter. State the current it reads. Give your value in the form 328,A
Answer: 115,A
